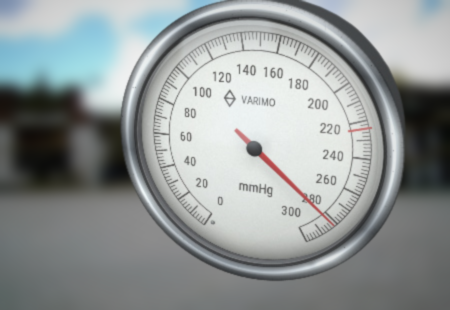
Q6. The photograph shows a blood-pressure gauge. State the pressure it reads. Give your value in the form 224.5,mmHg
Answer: 280,mmHg
